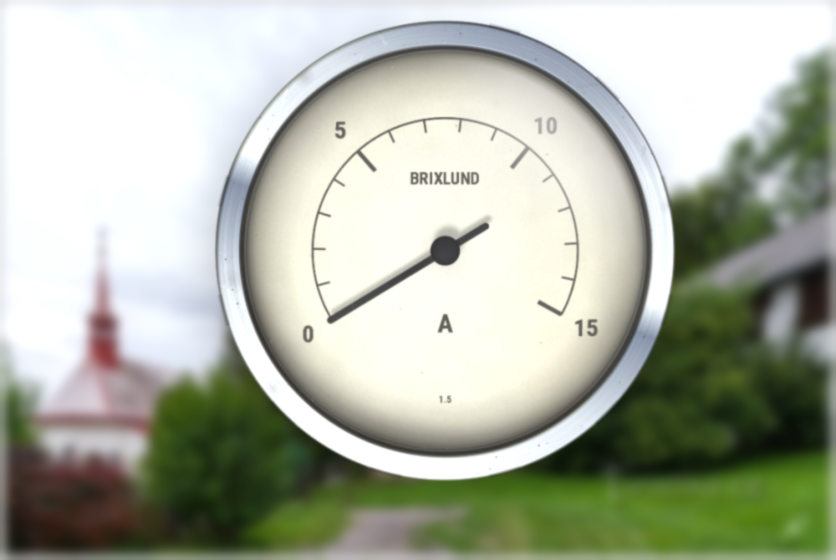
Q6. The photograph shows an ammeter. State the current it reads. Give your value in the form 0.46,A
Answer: 0,A
